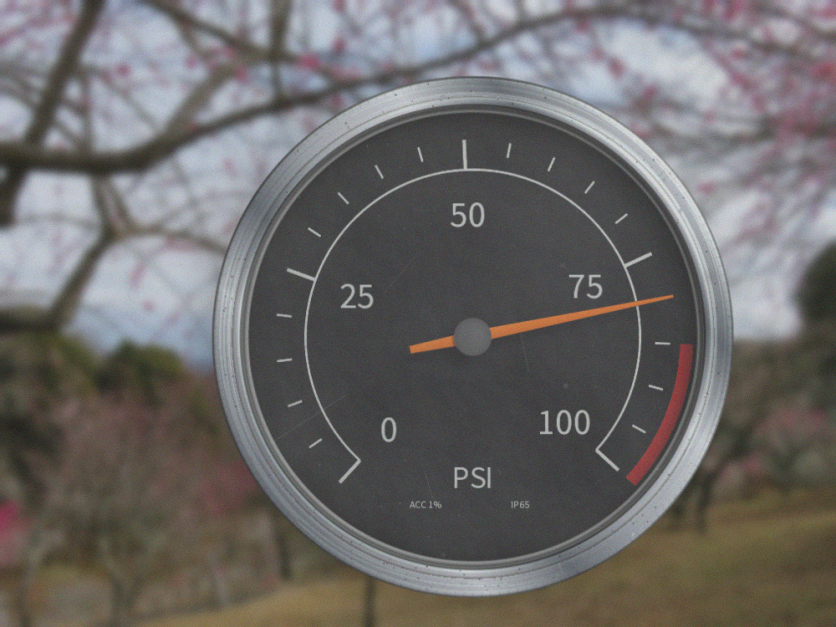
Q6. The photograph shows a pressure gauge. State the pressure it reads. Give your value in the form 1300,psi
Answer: 80,psi
